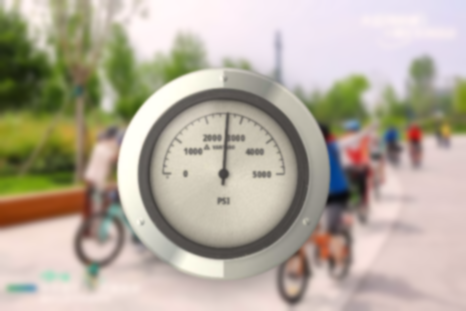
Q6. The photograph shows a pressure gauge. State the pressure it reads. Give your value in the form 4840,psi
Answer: 2600,psi
